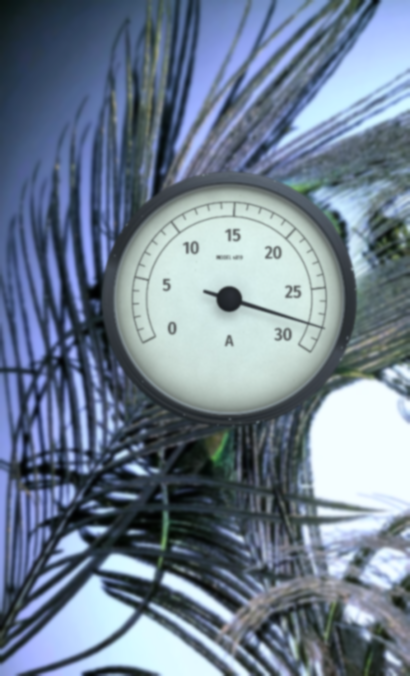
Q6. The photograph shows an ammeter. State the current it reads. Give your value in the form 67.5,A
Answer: 28,A
